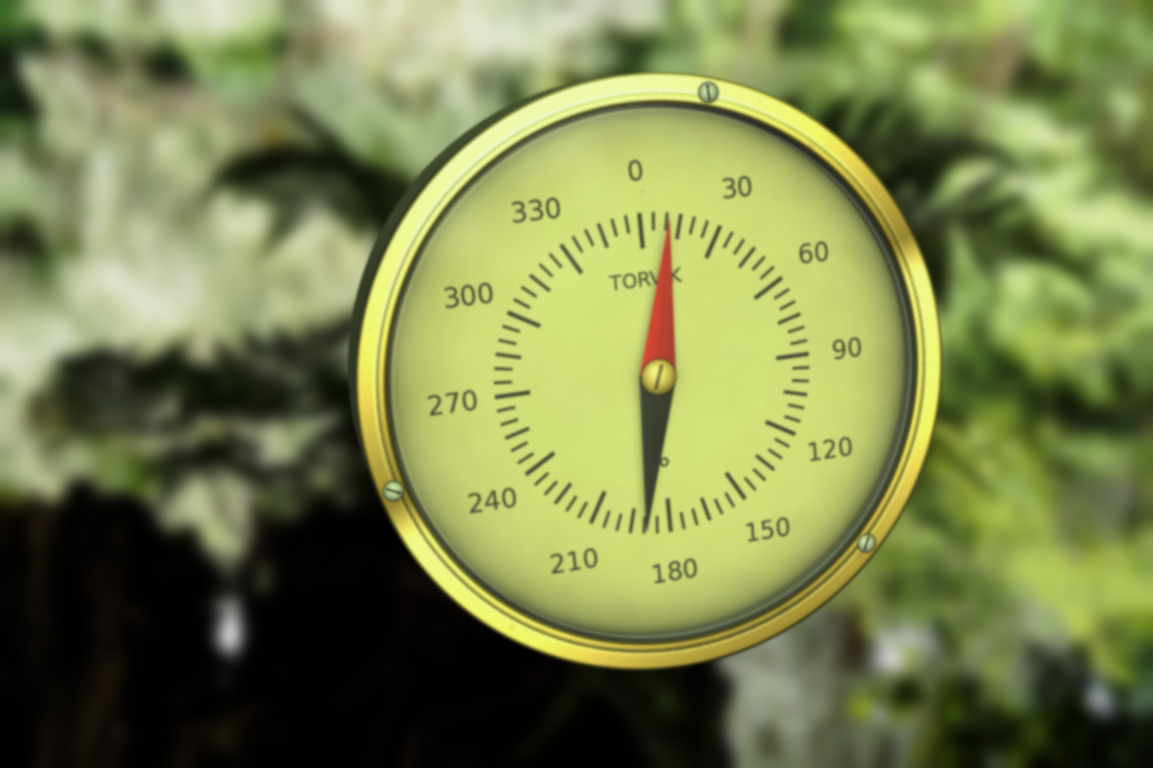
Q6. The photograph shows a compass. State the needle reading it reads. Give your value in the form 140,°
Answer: 10,°
